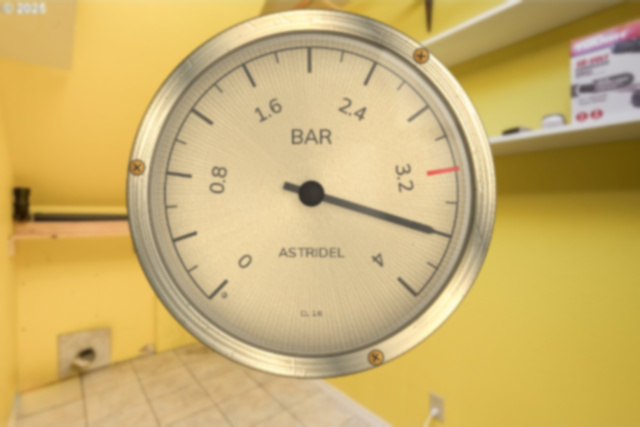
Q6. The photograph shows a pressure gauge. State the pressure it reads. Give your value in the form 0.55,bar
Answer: 3.6,bar
